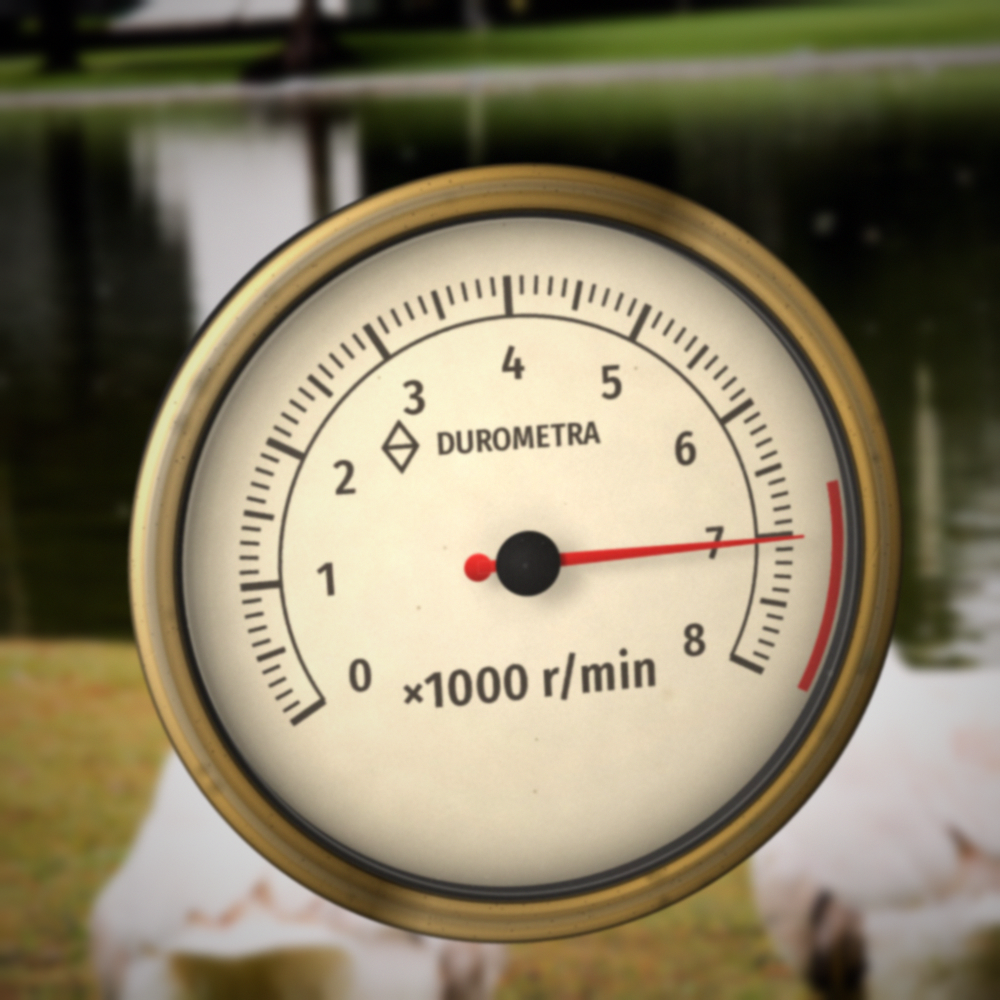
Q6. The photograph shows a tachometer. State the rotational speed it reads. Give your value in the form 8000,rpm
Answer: 7000,rpm
